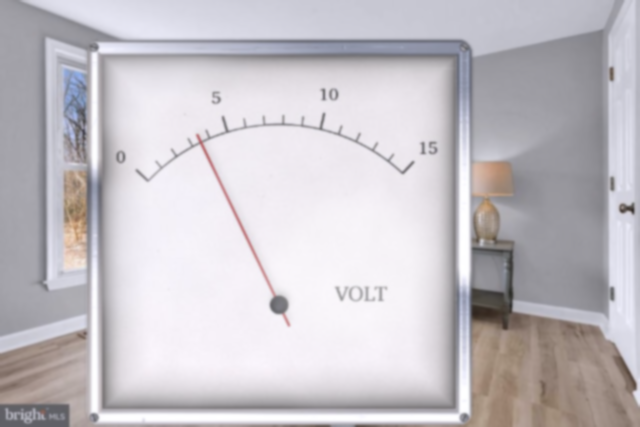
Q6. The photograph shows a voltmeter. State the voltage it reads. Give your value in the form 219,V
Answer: 3.5,V
